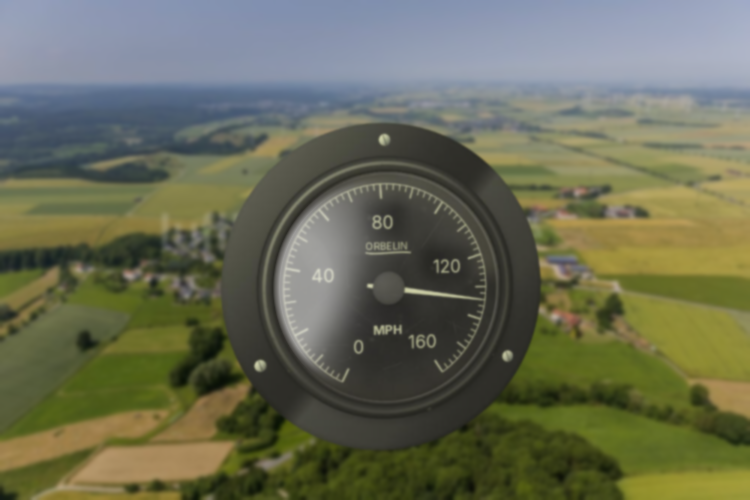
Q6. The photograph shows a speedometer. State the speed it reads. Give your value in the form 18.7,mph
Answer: 134,mph
